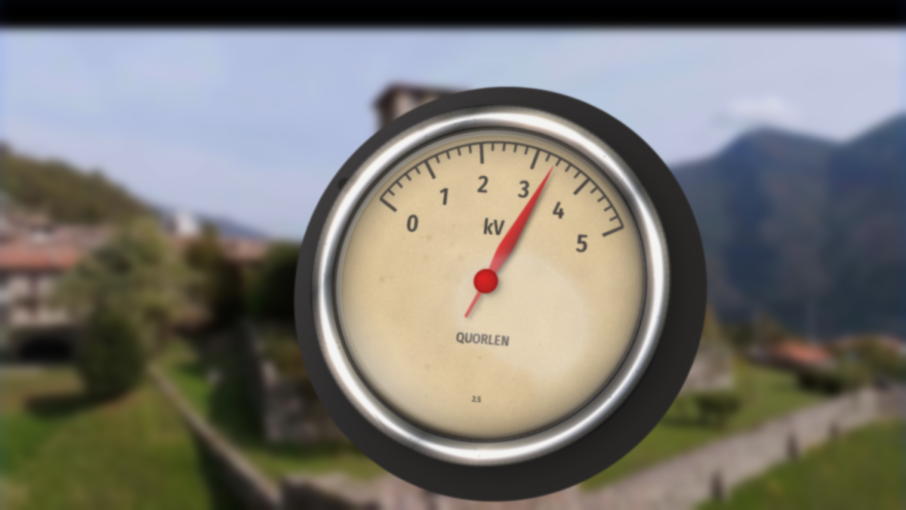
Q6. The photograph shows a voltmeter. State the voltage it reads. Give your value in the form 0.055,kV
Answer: 3.4,kV
